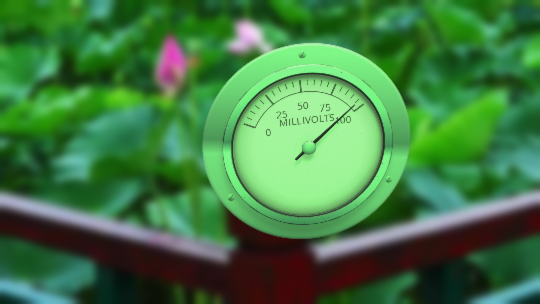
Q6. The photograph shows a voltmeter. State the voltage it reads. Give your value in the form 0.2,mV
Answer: 95,mV
